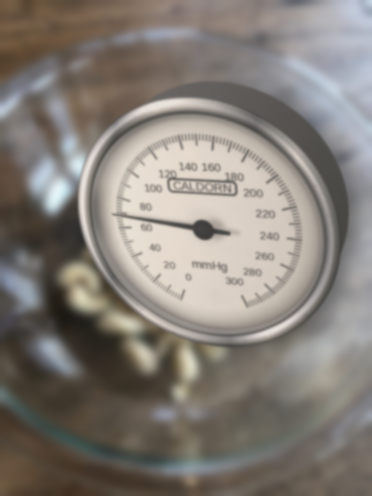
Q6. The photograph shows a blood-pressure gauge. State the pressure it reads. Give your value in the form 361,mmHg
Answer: 70,mmHg
